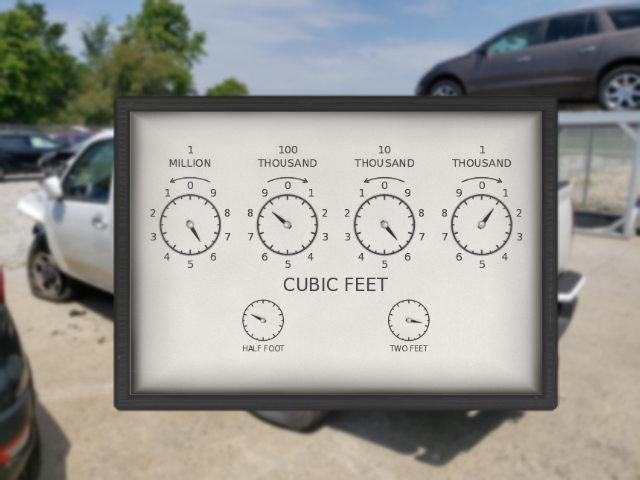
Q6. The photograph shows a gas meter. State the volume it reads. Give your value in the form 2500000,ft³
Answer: 586100,ft³
